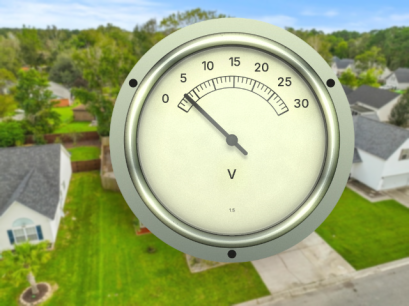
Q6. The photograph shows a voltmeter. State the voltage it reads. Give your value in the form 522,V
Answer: 3,V
